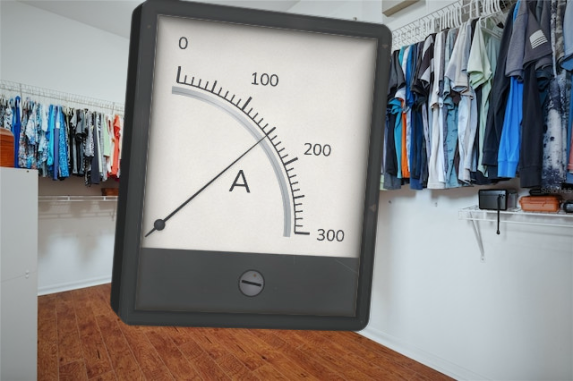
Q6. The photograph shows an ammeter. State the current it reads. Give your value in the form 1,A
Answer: 150,A
